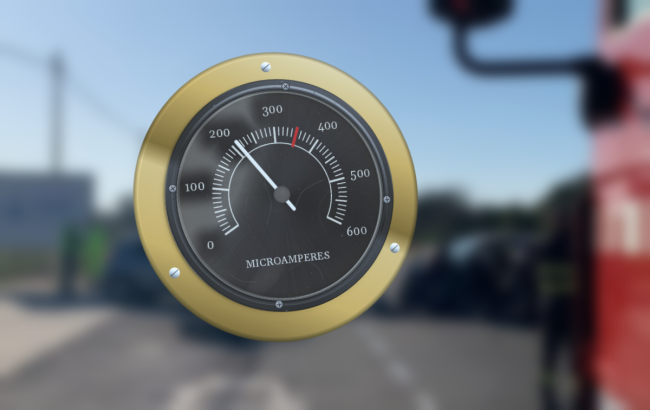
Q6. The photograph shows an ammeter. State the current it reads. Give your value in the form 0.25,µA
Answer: 210,µA
